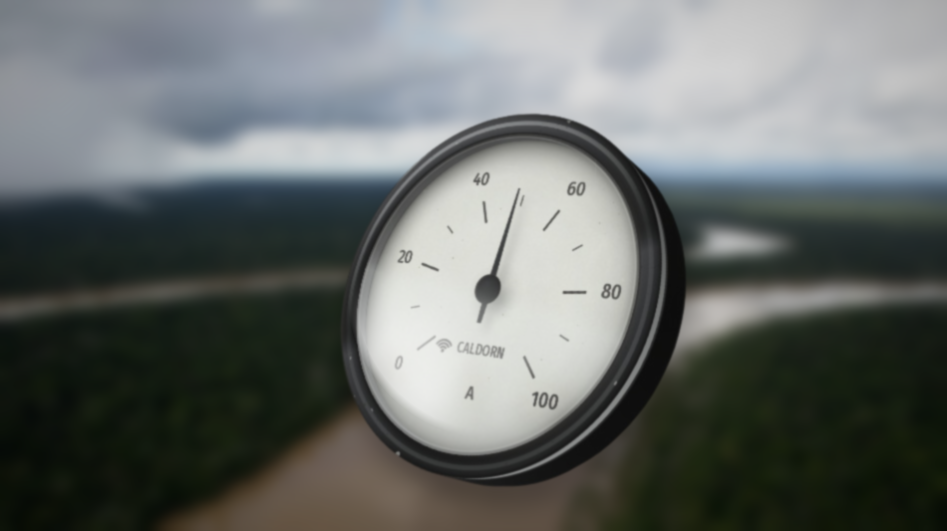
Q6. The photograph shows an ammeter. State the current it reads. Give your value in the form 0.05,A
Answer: 50,A
